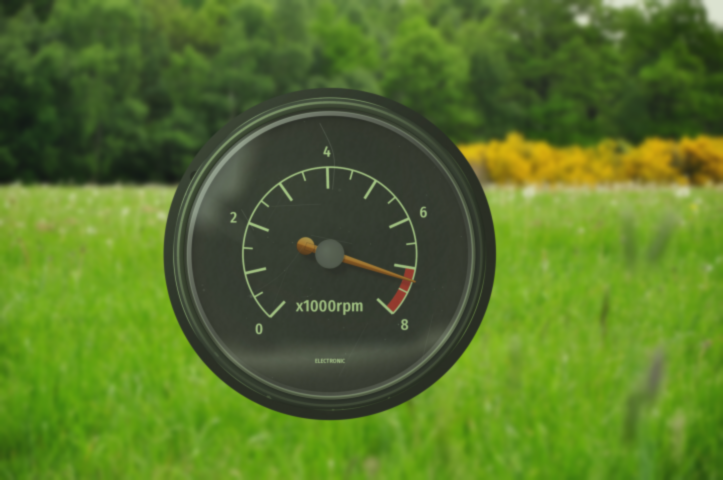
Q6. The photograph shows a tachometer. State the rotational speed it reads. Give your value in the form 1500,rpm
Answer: 7250,rpm
